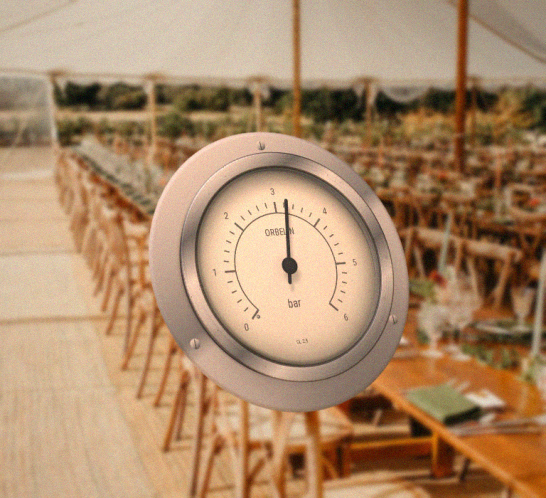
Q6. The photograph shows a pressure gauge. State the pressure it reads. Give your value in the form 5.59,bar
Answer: 3.2,bar
